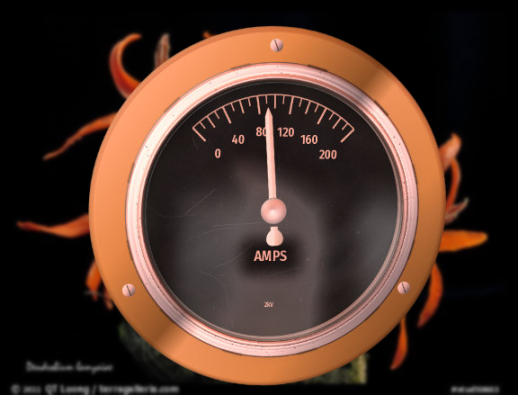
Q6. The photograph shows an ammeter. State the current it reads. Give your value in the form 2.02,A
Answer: 90,A
